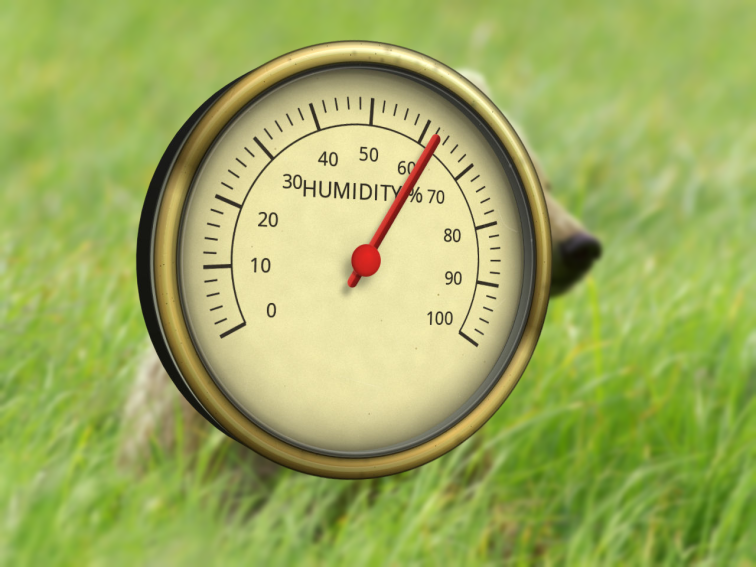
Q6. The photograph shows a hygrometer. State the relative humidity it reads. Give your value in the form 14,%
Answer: 62,%
